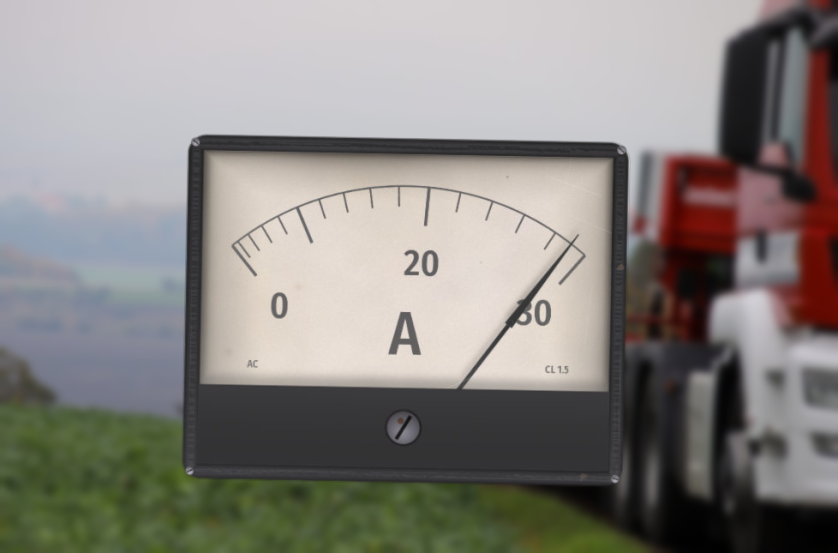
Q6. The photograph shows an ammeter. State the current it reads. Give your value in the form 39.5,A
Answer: 29,A
